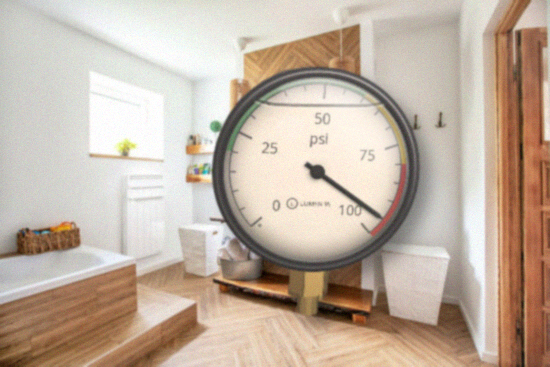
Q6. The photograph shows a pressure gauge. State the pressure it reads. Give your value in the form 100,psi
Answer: 95,psi
